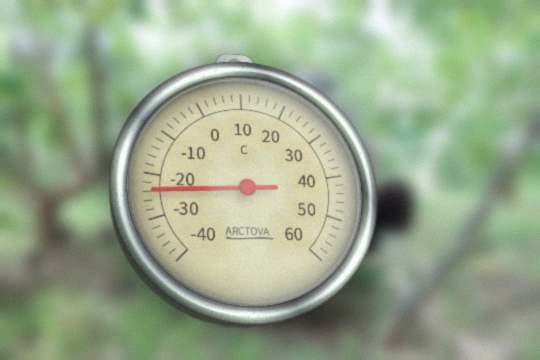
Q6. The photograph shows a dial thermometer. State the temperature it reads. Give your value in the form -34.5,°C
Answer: -24,°C
